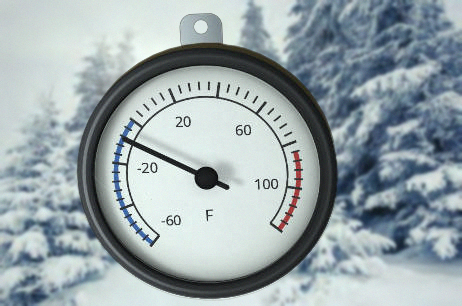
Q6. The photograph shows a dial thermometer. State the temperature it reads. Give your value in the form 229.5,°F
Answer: -8,°F
